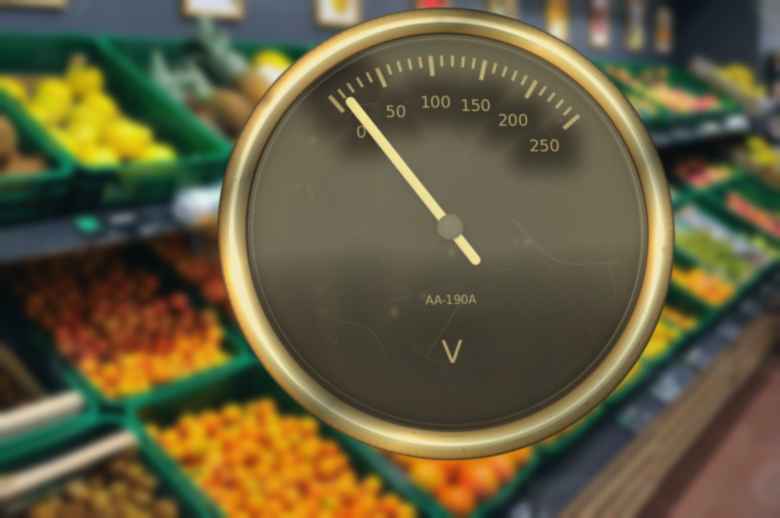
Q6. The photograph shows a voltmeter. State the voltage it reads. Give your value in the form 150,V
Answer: 10,V
